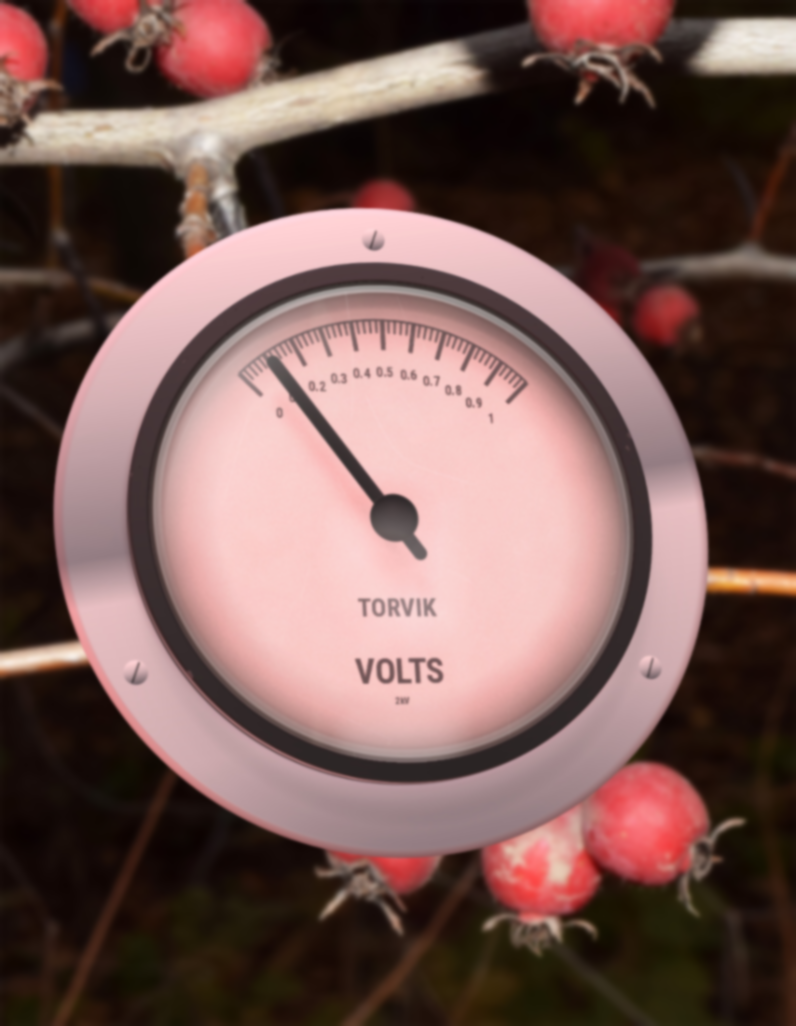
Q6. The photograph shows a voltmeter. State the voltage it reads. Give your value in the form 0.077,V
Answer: 0.1,V
